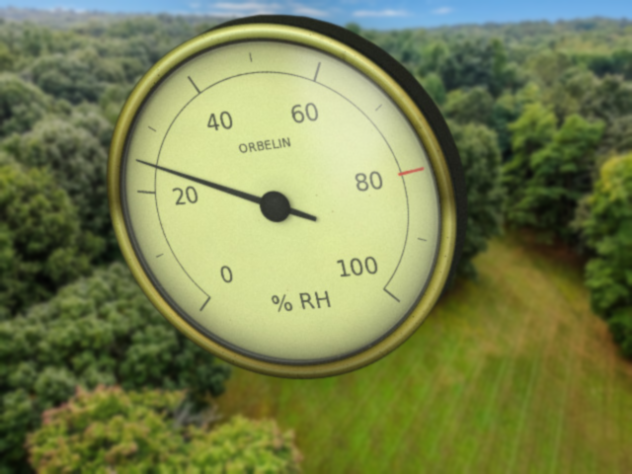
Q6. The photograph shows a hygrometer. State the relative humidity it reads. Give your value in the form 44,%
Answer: 25,%
